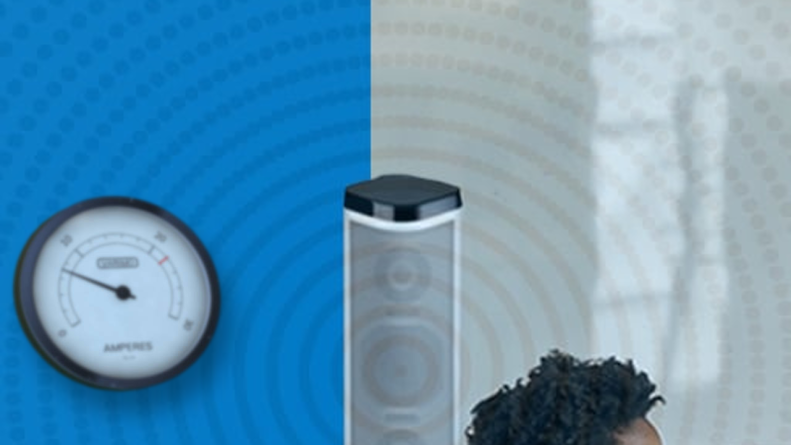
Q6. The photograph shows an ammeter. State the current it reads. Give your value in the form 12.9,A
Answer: 7,A
